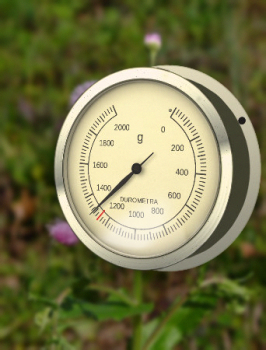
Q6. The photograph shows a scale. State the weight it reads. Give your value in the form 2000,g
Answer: 1300,g
